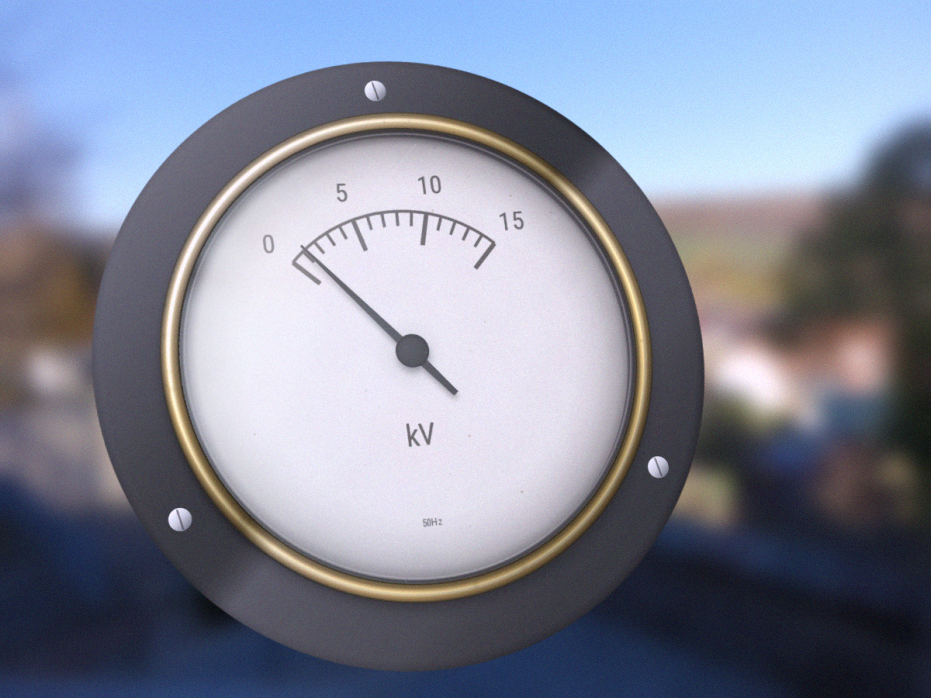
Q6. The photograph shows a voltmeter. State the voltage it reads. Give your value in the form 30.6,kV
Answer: 1,kV
